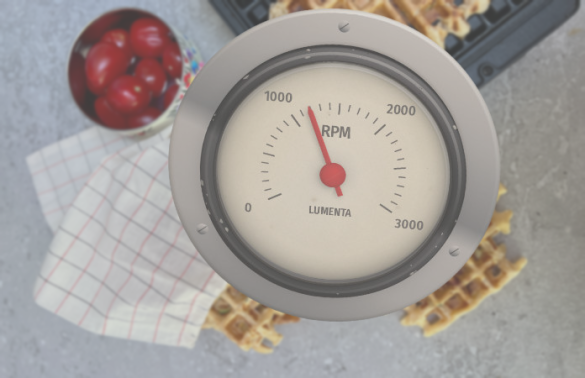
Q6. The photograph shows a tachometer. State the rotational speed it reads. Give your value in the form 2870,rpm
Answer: 1200,rpm
